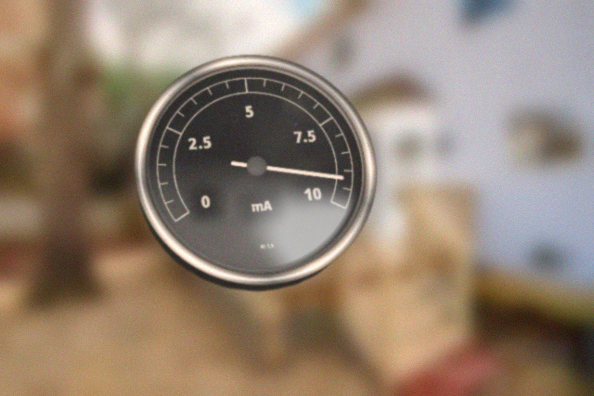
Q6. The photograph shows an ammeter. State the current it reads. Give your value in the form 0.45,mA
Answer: 9.25,mA
